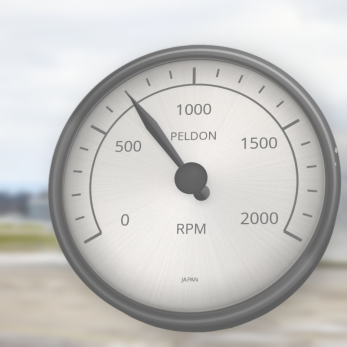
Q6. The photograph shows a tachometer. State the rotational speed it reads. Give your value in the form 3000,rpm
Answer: 700,rpm
